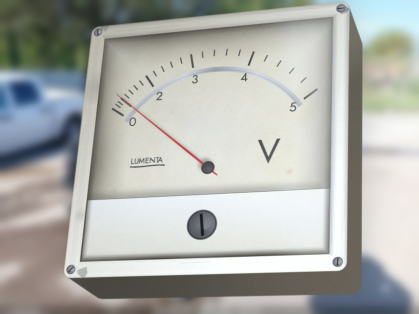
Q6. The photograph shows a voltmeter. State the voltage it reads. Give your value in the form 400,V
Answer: 1,V
